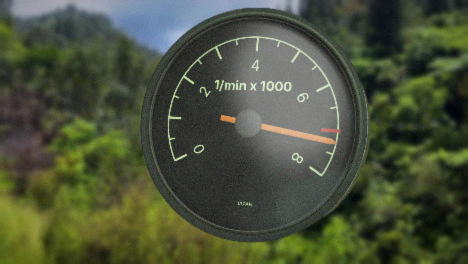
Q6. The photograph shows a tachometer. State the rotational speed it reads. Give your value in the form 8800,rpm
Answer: 7250,rpm
